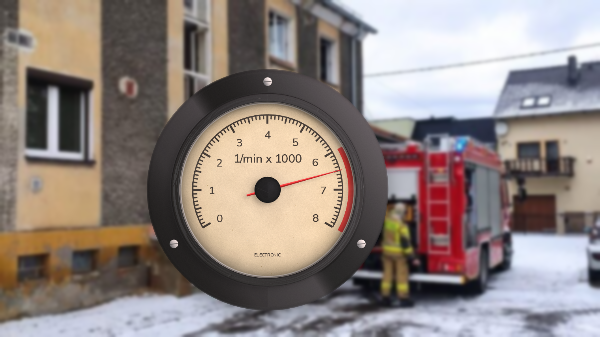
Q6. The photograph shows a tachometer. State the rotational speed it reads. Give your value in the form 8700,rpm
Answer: 6500,rpm
